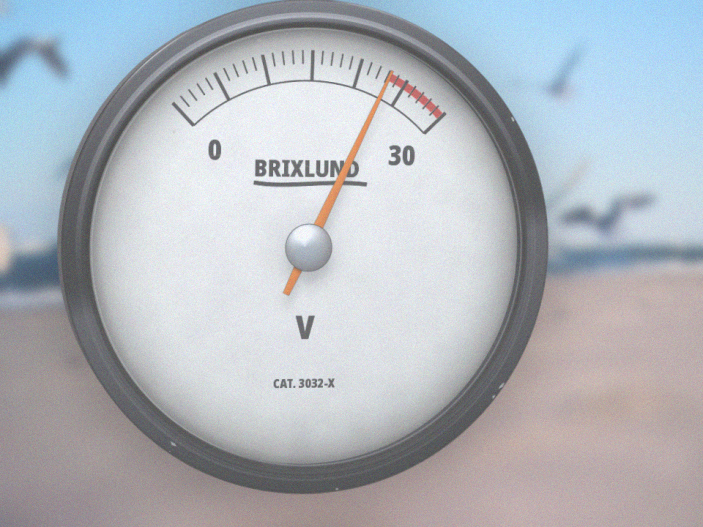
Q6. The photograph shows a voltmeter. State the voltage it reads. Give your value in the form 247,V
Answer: 23,V
